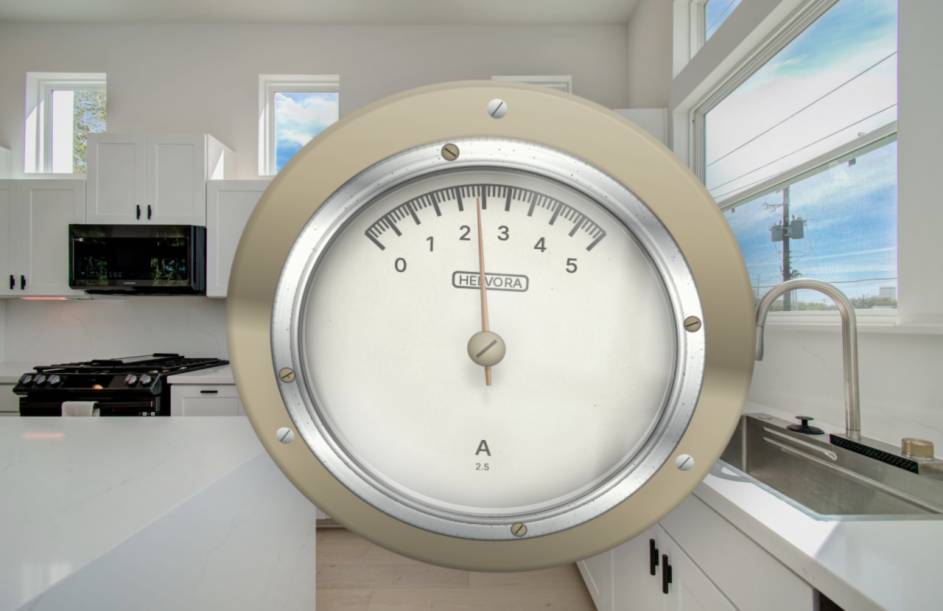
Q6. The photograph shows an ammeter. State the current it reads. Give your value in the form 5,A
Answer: 2.4,A
